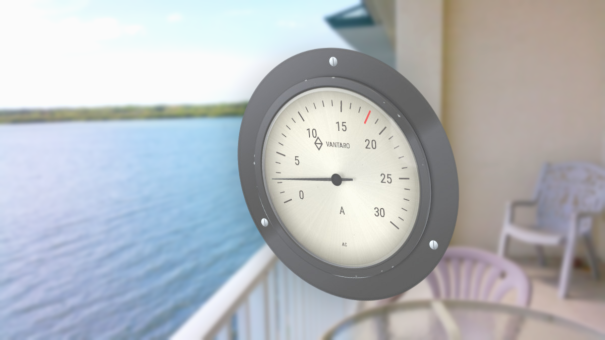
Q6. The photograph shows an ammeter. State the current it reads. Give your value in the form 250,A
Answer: 2.5,A
